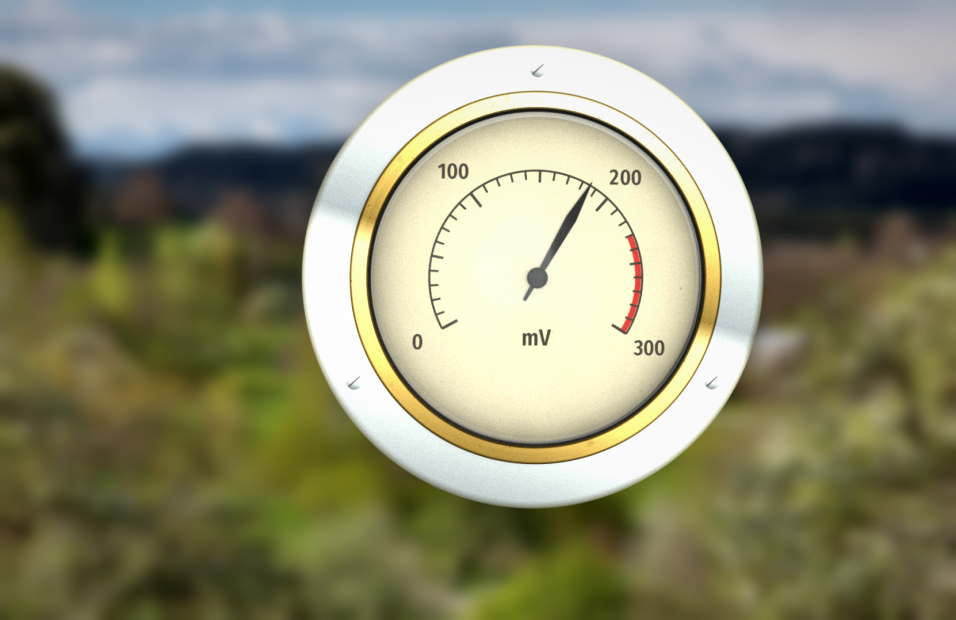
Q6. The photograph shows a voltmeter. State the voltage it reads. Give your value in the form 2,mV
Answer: 185,mV
